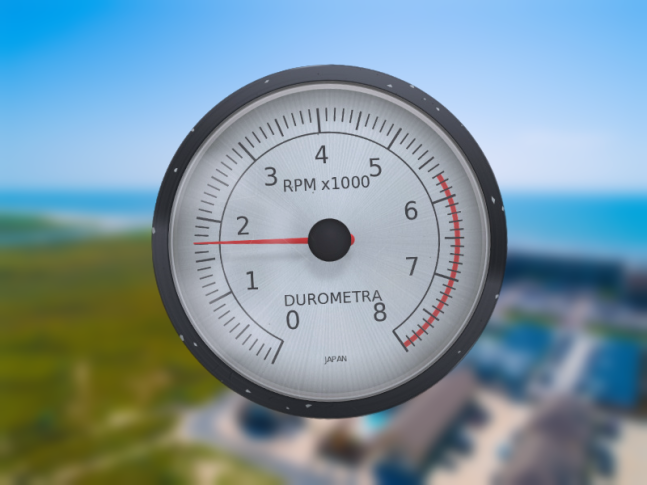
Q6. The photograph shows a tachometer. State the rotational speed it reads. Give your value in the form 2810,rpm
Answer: 1700,rpm
